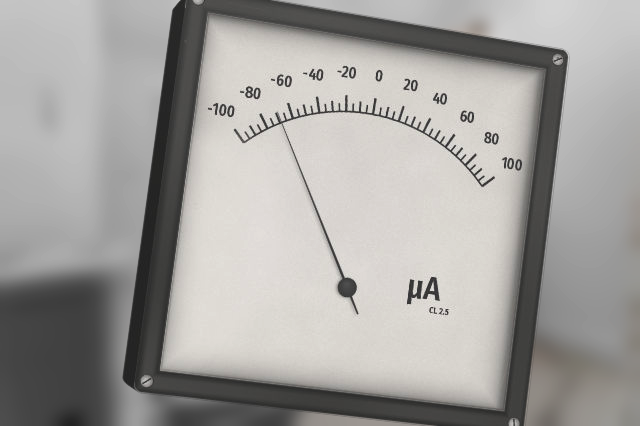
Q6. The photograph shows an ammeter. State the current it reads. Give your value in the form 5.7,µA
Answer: -70,µA
